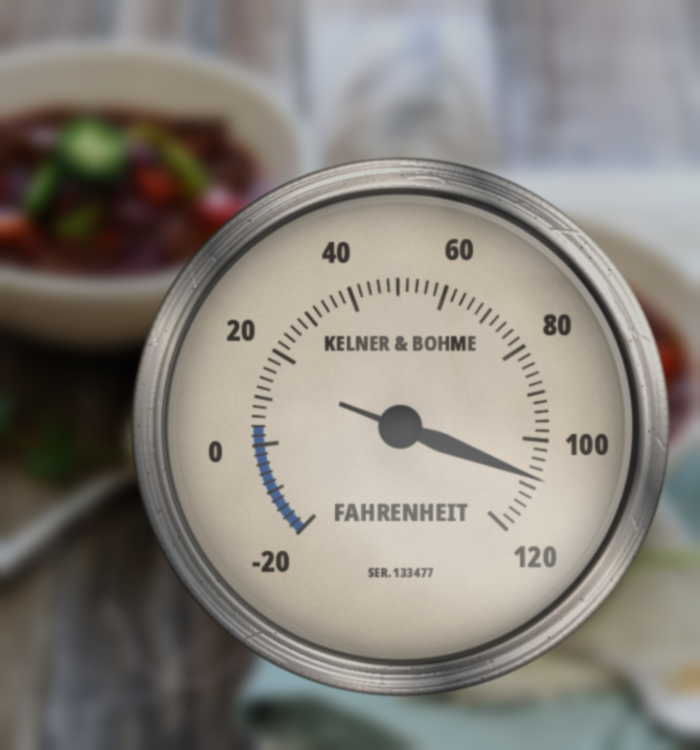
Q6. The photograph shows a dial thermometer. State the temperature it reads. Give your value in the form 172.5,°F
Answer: 108,°F
